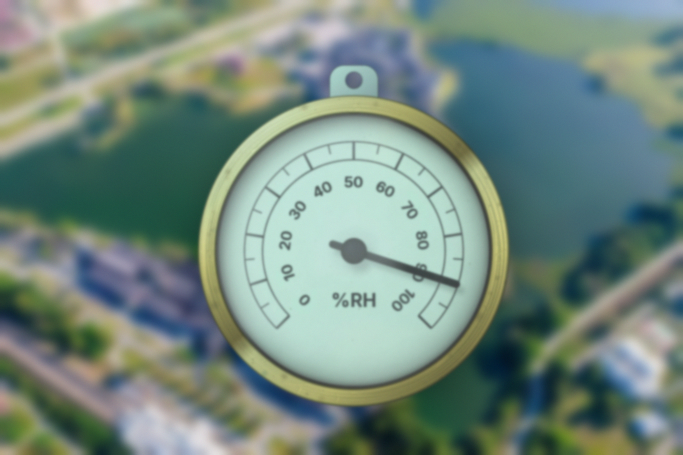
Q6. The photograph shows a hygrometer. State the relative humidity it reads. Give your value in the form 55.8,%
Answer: 90,%
